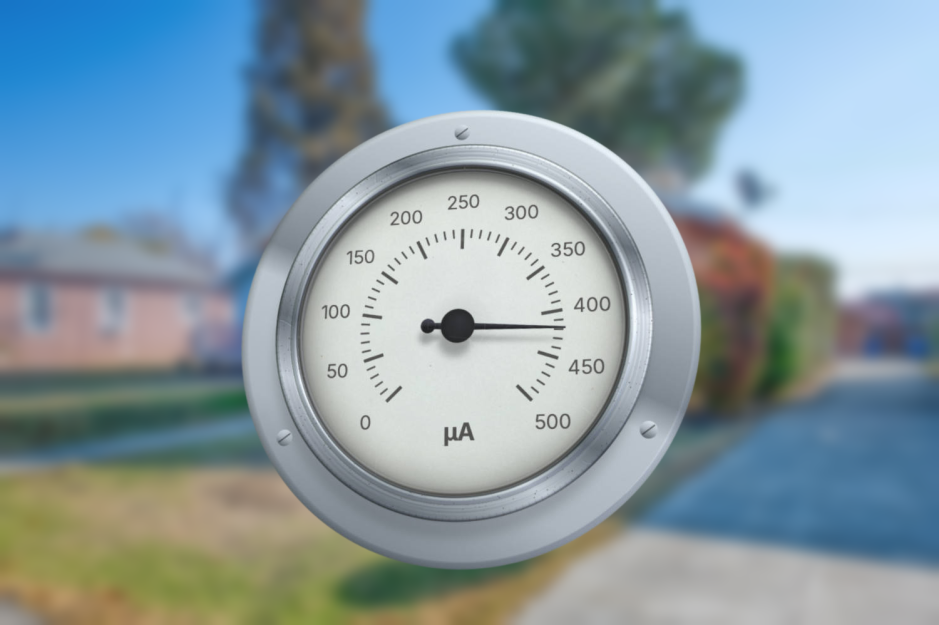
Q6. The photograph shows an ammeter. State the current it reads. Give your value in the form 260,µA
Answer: 420,µA
